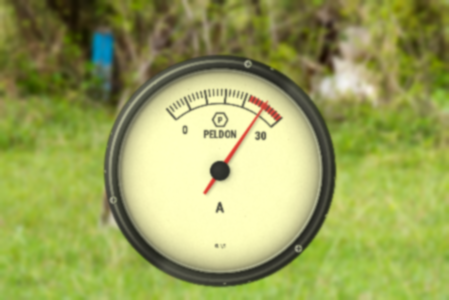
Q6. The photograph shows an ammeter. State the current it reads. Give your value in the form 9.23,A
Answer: 25,A
